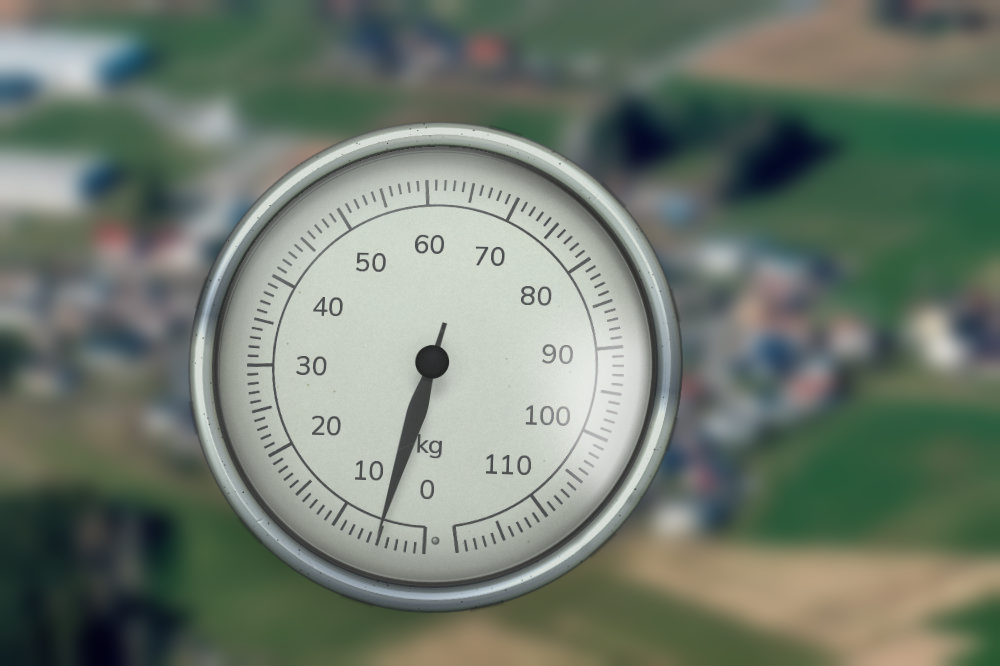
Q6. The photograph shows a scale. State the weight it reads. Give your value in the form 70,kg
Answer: 5,kg
